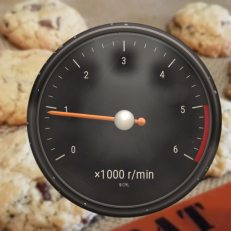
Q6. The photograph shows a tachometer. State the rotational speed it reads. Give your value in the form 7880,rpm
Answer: 900,rpm
